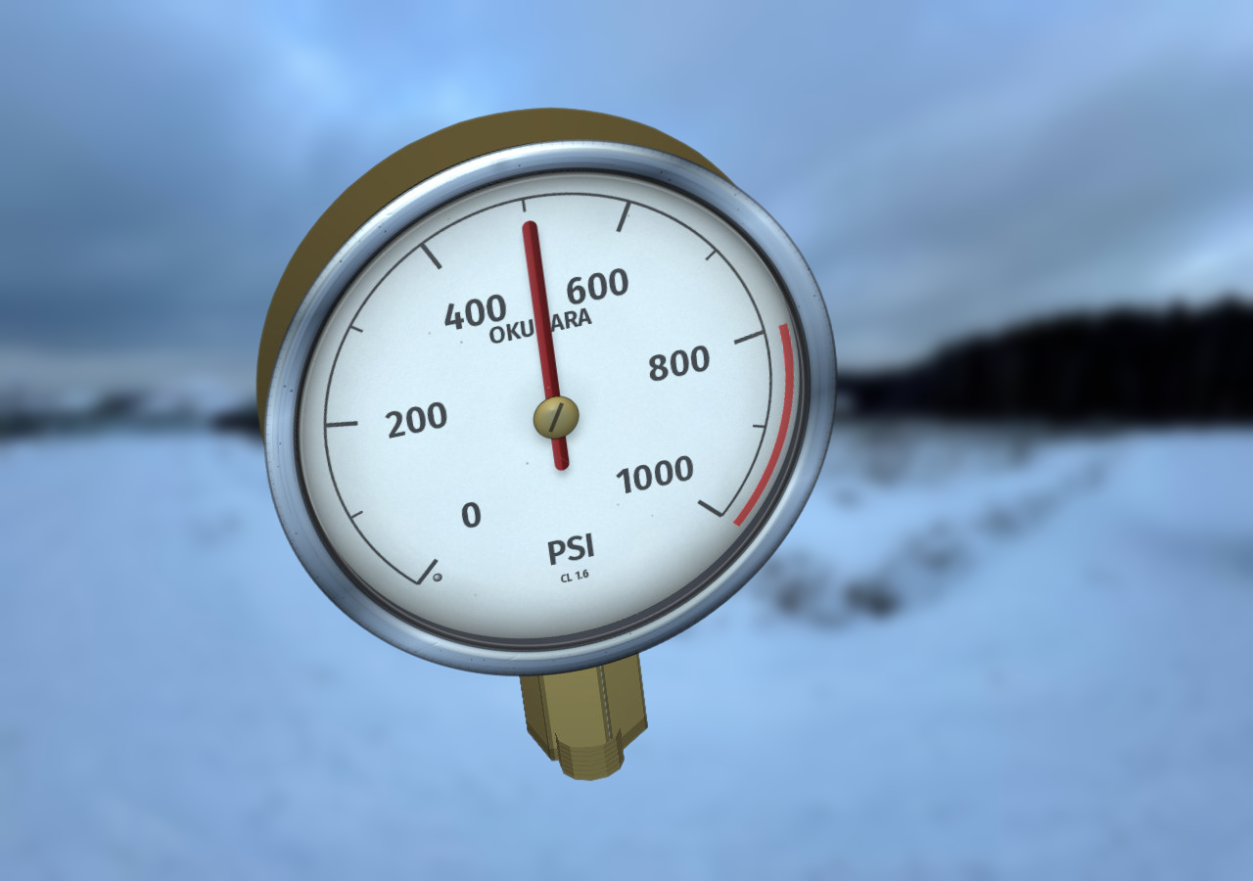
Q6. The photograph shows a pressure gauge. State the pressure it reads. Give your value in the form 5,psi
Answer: 500,psi
